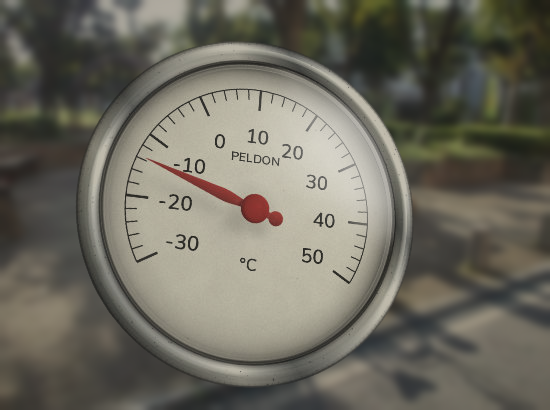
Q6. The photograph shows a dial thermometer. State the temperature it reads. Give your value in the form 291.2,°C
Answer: -14,°C
